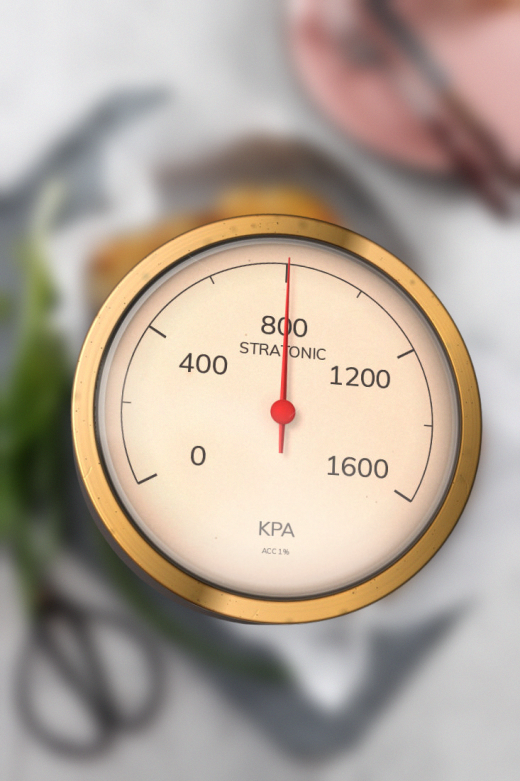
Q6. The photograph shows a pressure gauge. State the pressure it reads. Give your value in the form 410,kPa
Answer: 800,kPa
